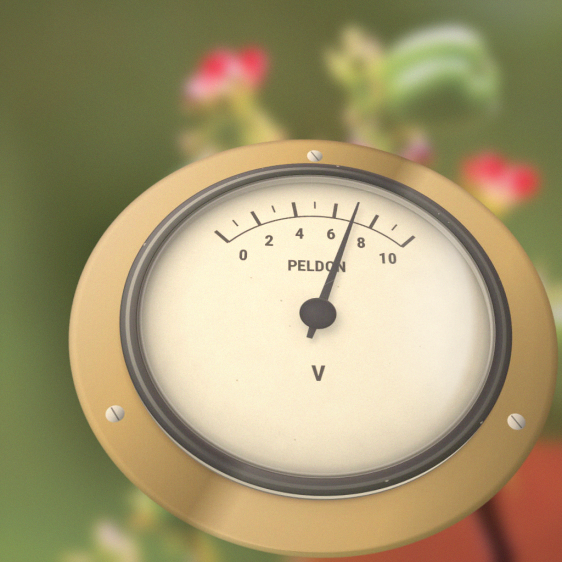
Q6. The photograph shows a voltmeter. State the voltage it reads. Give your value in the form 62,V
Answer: 7,V
